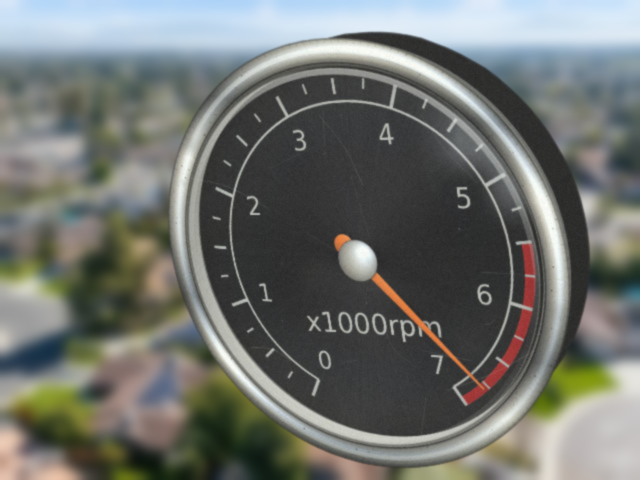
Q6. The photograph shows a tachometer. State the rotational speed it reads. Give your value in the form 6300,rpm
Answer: 6750,rpm
